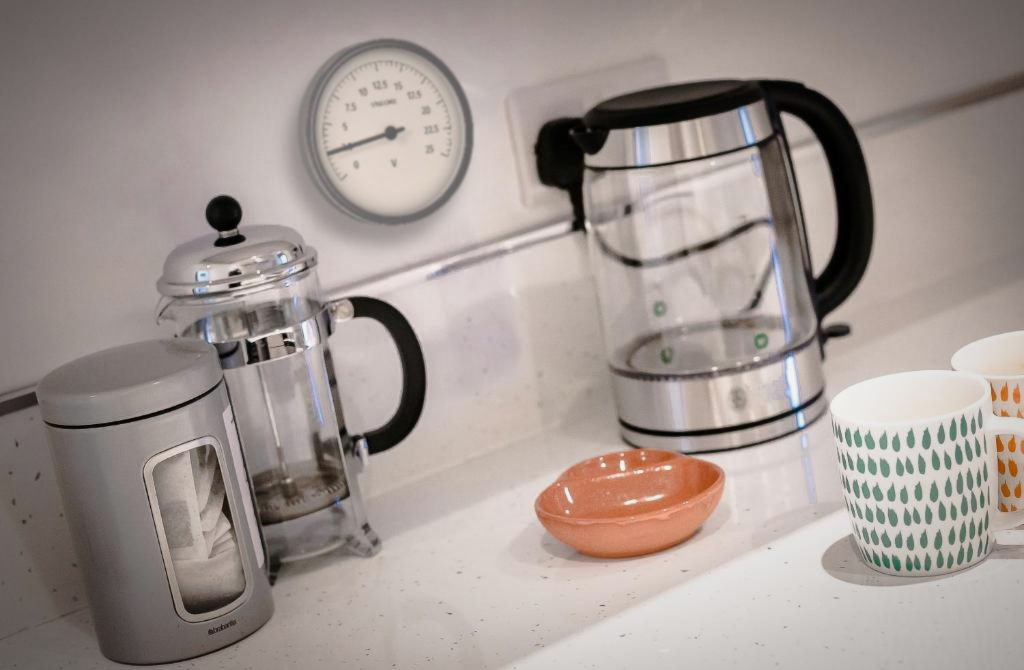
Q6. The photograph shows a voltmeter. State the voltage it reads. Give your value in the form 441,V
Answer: 2.5,V
